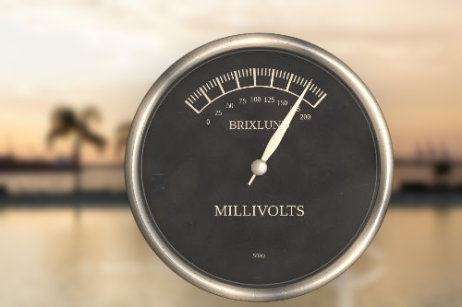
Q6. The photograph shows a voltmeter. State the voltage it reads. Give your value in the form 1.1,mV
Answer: 175,mV
